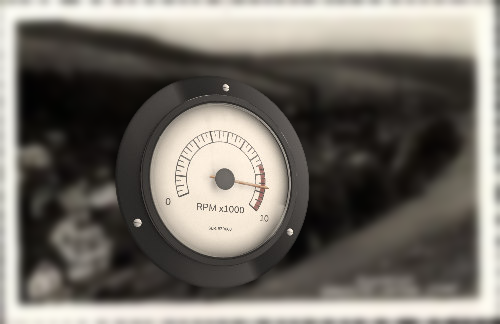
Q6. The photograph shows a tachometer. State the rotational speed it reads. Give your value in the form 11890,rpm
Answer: 8750,rpm
